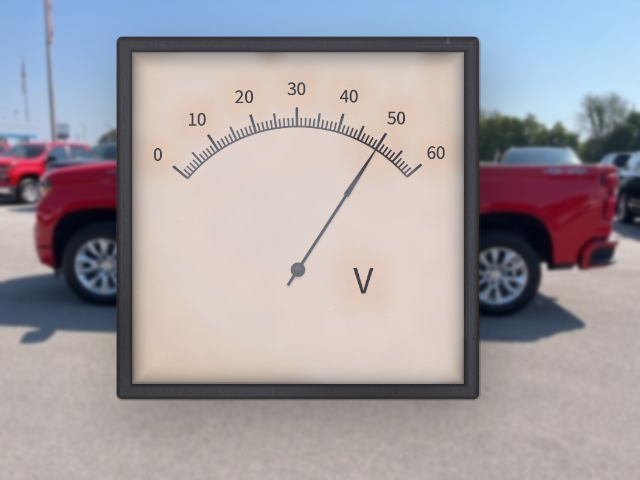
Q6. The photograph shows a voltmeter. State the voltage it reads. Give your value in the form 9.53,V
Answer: 50,V
